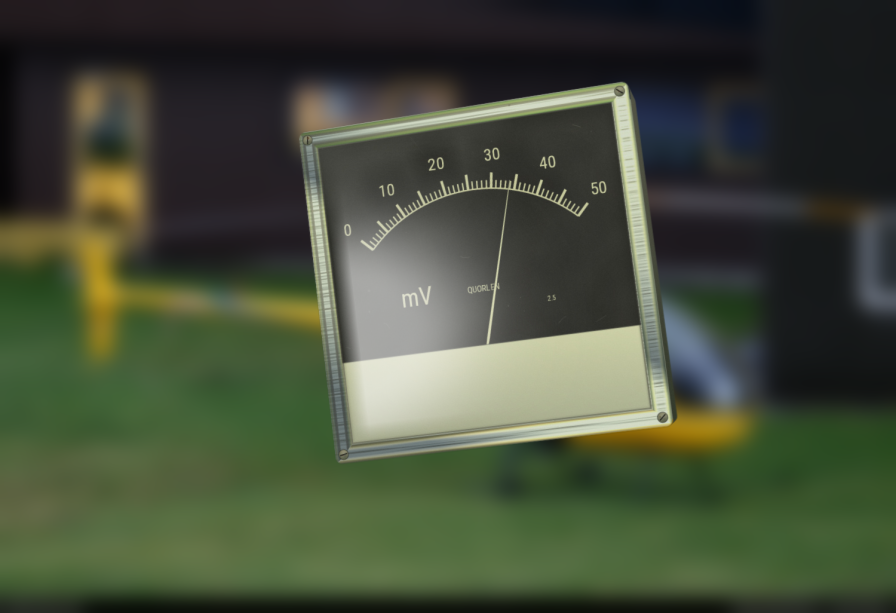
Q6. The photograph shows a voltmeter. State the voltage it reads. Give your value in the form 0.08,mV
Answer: 34,mV
